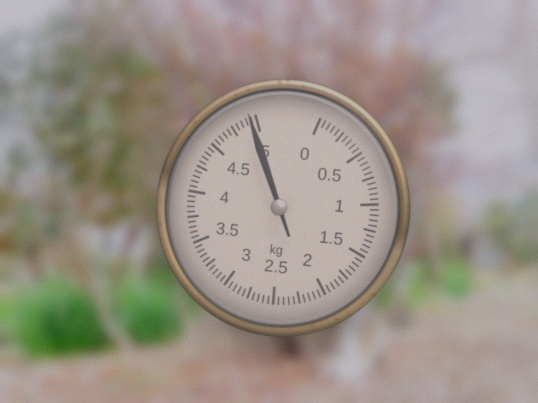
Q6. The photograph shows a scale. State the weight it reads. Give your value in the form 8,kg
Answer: 4.95,kg
